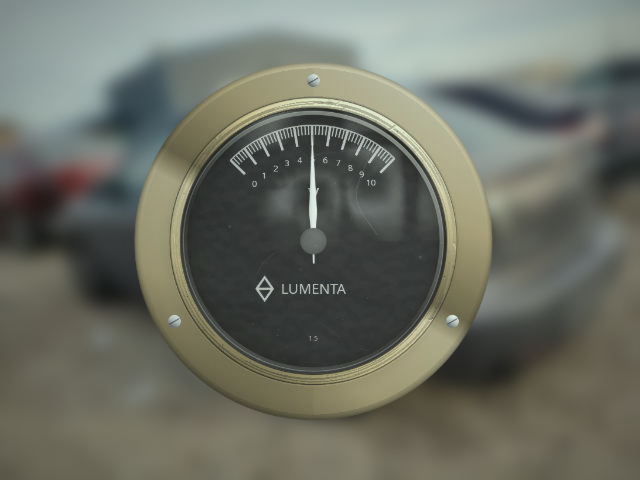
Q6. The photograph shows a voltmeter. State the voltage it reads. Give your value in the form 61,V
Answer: 5,V
